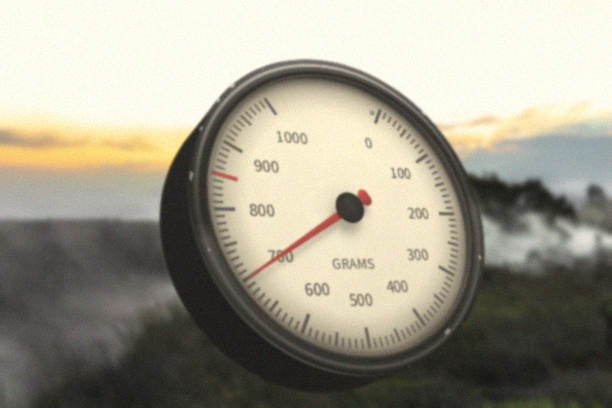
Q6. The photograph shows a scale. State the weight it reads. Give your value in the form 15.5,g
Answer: 700,g
